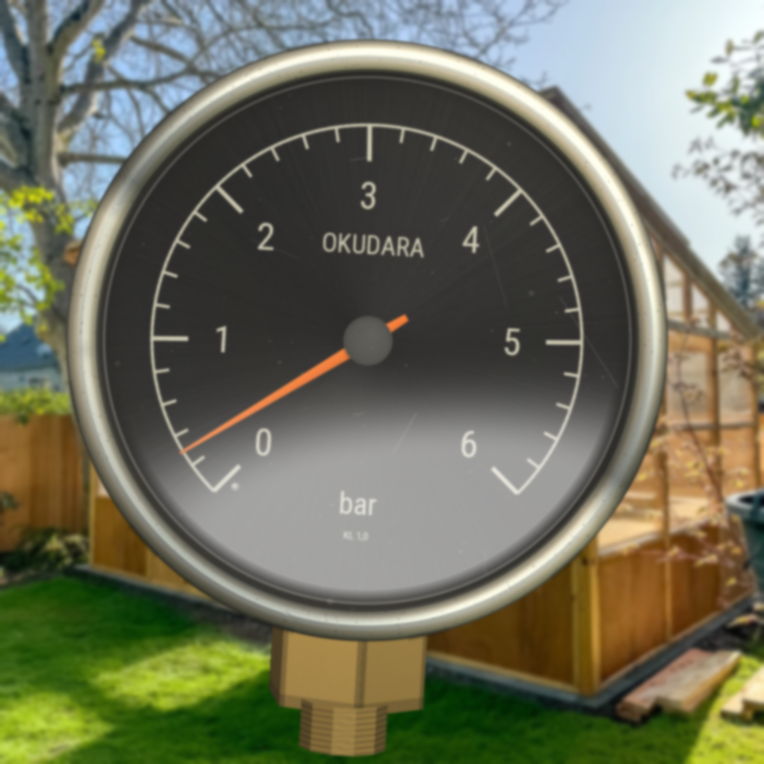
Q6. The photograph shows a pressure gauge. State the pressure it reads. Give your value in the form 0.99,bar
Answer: 0.3,bar
